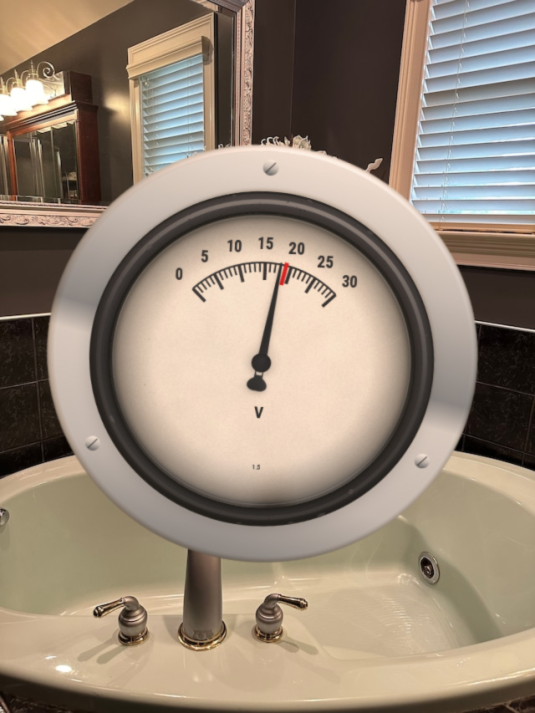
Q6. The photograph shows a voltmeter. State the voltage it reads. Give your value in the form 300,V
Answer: 18,V
